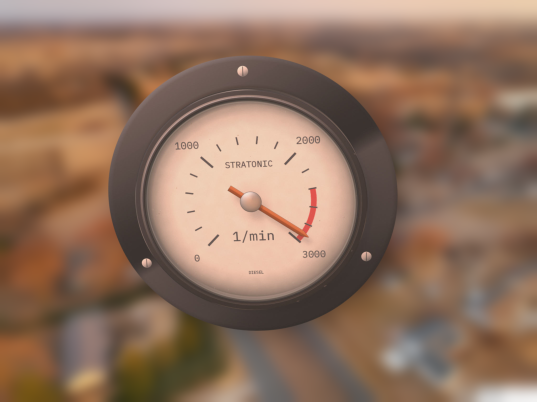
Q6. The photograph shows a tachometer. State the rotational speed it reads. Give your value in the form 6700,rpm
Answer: 2900,rpm
